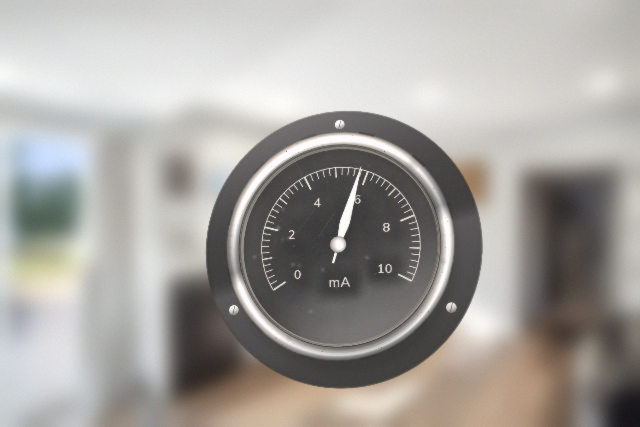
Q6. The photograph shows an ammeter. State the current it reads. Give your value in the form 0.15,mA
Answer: 5.8,mA
